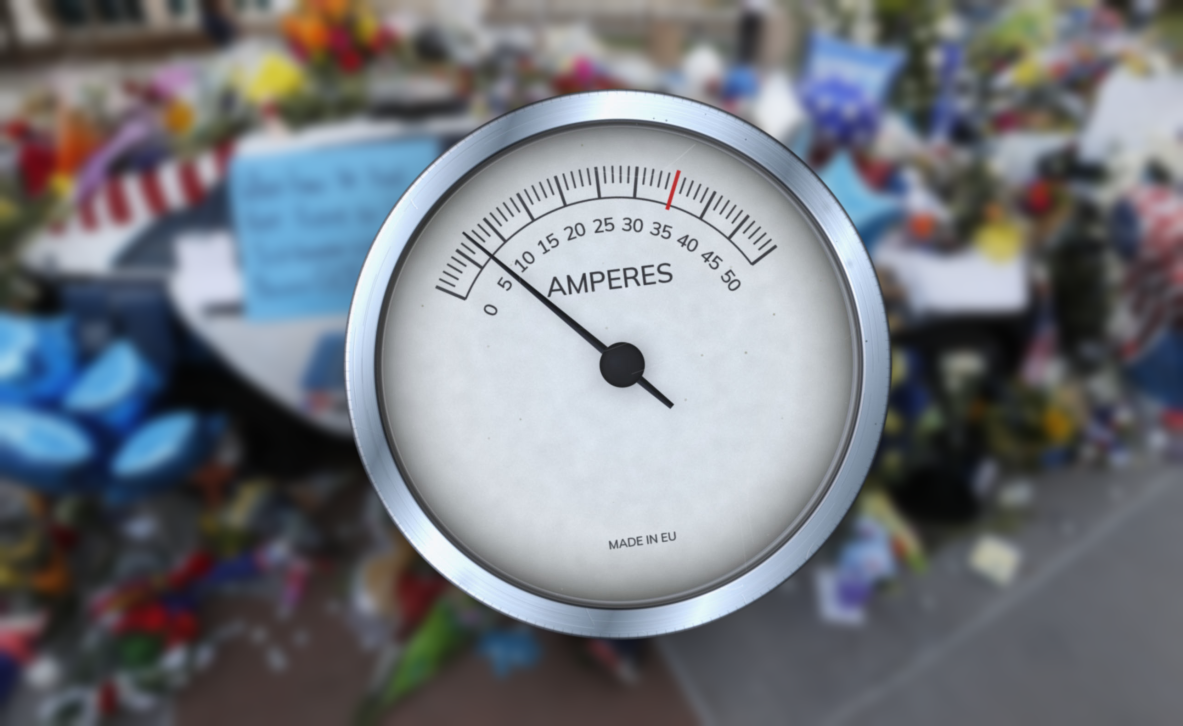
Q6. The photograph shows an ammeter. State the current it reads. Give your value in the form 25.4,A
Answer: 7,A
